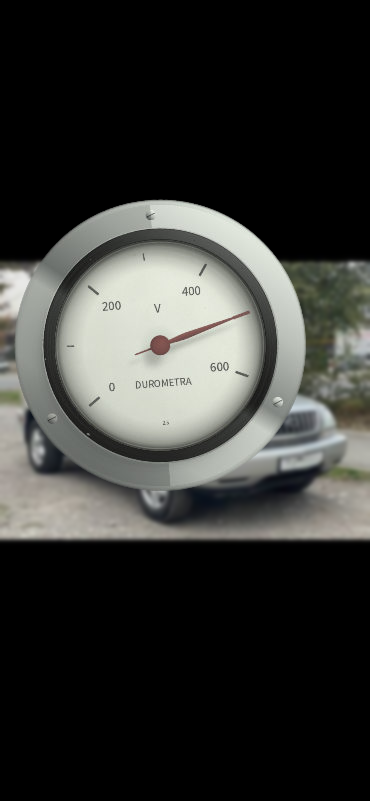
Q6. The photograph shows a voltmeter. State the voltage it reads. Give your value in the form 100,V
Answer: 500,V
